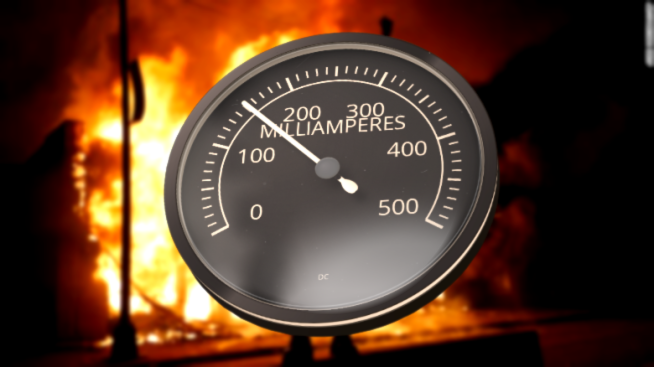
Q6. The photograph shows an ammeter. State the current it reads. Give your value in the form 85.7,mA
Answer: 150,mA
